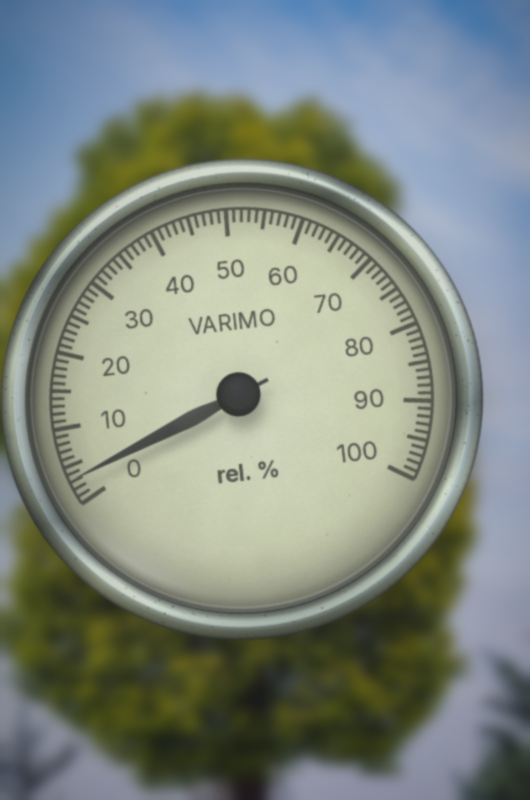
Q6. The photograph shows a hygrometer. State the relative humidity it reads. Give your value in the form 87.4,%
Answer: 3,%
